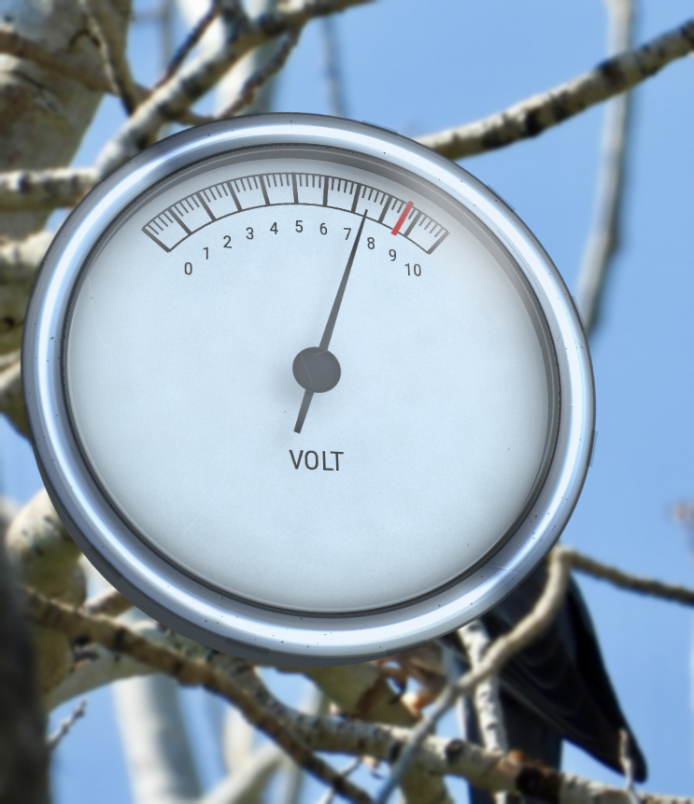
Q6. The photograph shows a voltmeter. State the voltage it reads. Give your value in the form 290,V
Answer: 7.4,V
